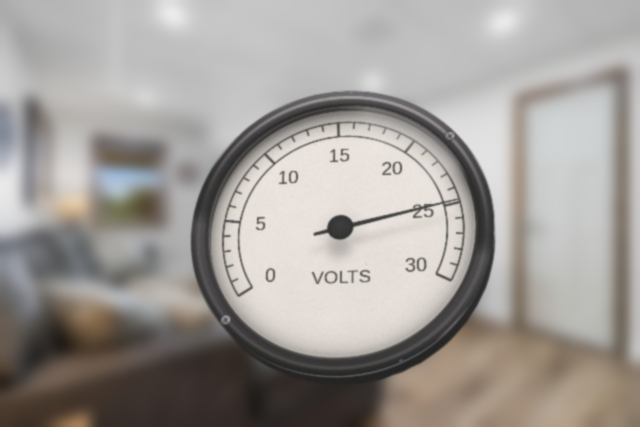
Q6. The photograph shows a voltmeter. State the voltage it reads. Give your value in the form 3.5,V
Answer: 25,V
